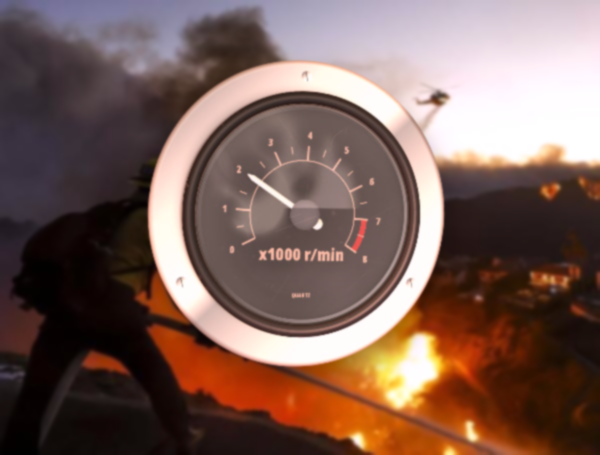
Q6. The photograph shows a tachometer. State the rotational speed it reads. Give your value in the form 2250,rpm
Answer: 2000,rpm
